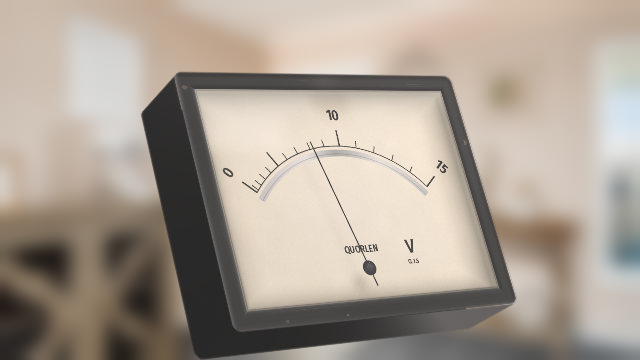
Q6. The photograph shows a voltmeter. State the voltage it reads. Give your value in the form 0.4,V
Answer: 8,V
